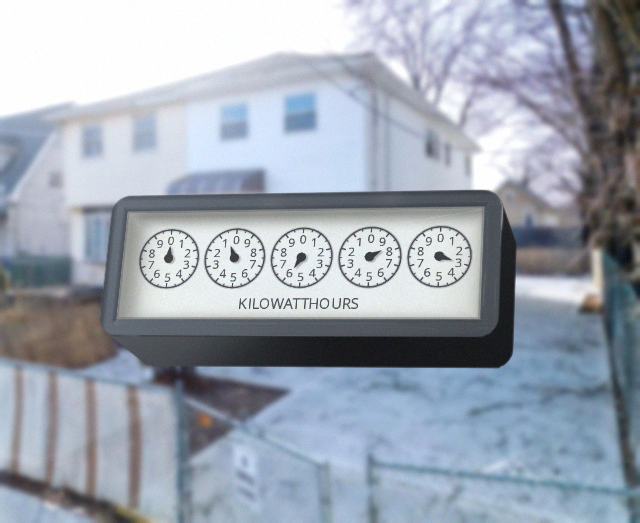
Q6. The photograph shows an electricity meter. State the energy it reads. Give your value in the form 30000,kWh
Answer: 583,kWh
